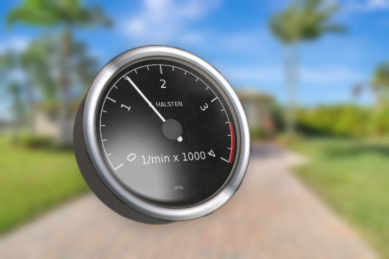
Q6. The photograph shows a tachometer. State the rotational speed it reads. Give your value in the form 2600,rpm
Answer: 1400,rpm
